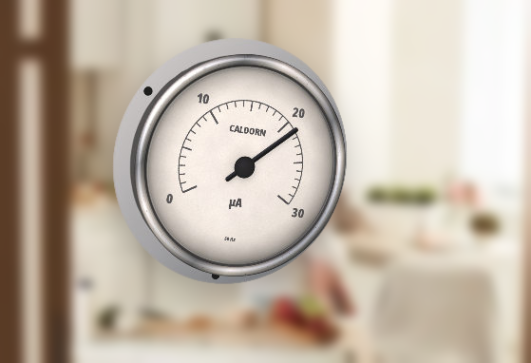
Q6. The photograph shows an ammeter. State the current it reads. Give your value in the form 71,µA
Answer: 21,µA
